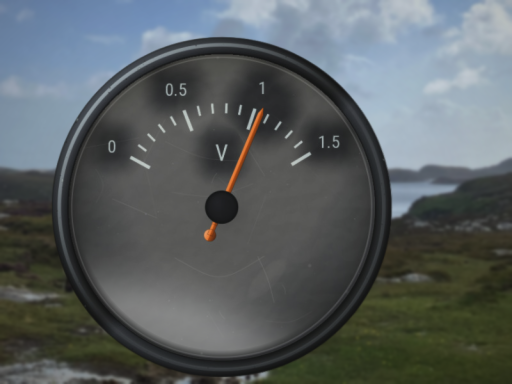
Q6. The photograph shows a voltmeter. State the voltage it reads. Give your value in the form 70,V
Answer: 1.05,V
